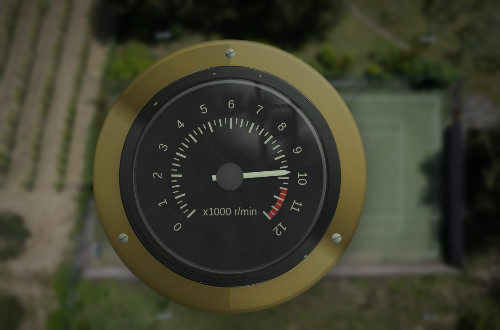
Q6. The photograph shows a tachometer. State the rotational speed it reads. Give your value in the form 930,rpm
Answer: 9750,rpm
